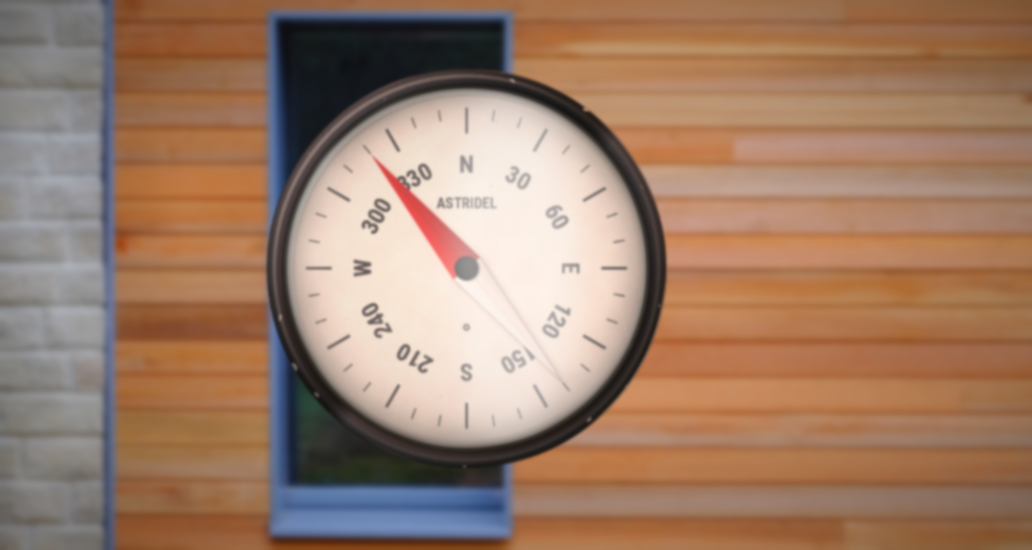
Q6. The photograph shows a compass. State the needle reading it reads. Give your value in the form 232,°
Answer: 320,°
